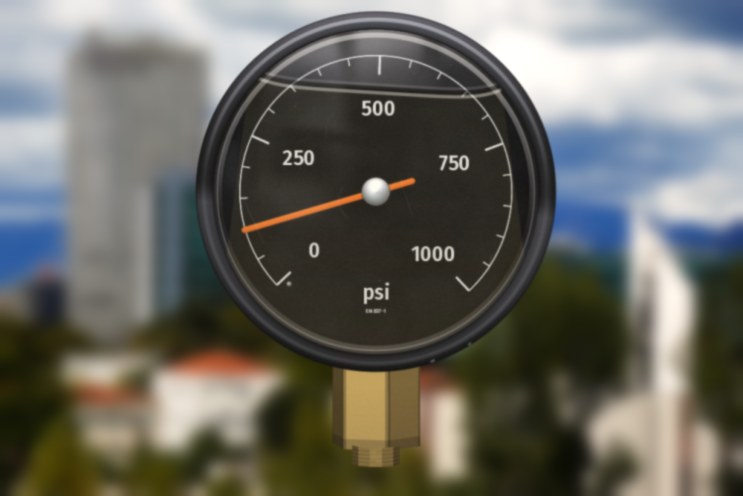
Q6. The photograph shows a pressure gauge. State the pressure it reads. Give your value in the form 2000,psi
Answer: 100,psi
